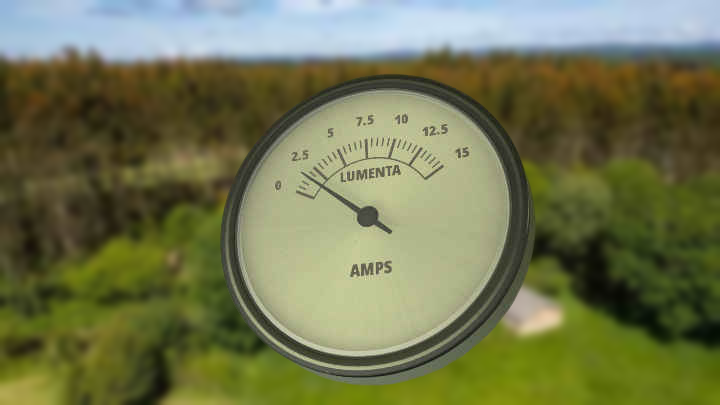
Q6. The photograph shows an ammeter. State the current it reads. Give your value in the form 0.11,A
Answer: 1.5,A
